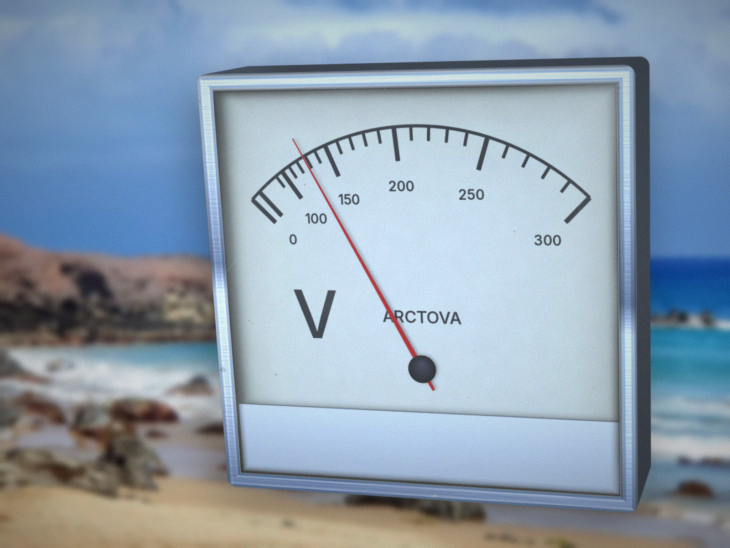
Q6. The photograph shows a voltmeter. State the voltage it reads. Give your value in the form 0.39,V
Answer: 130,V
